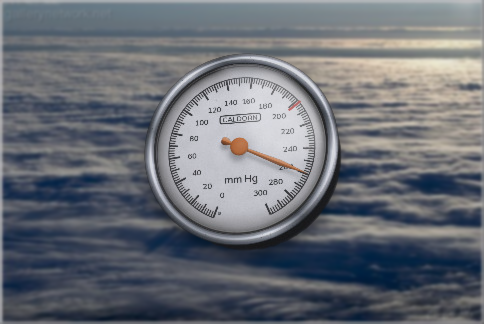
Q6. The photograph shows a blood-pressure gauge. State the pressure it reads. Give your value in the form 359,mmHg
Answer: 260,mmHg
